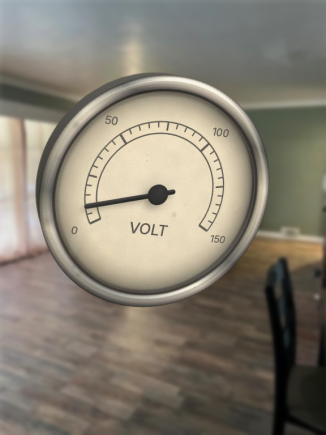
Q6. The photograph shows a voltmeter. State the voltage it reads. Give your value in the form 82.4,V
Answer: 10,V
